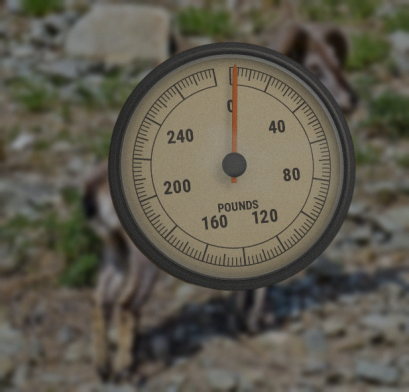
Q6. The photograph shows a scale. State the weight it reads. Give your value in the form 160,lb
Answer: 2,lb
